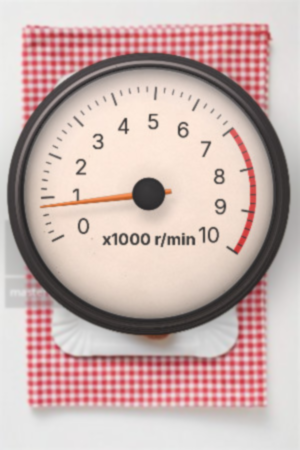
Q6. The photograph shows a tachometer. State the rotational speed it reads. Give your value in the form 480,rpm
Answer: 800,rpm
